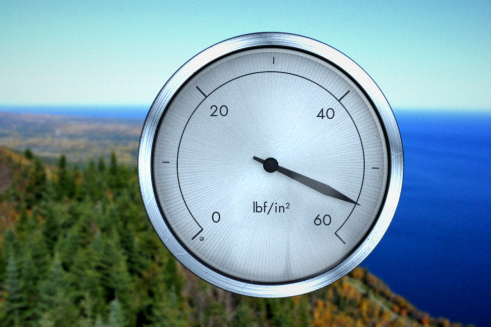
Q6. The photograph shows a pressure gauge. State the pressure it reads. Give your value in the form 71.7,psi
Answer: 55,psi
